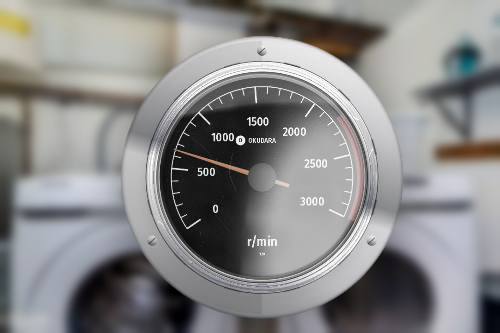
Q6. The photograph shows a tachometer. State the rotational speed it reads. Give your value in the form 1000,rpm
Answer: 650,rpm
